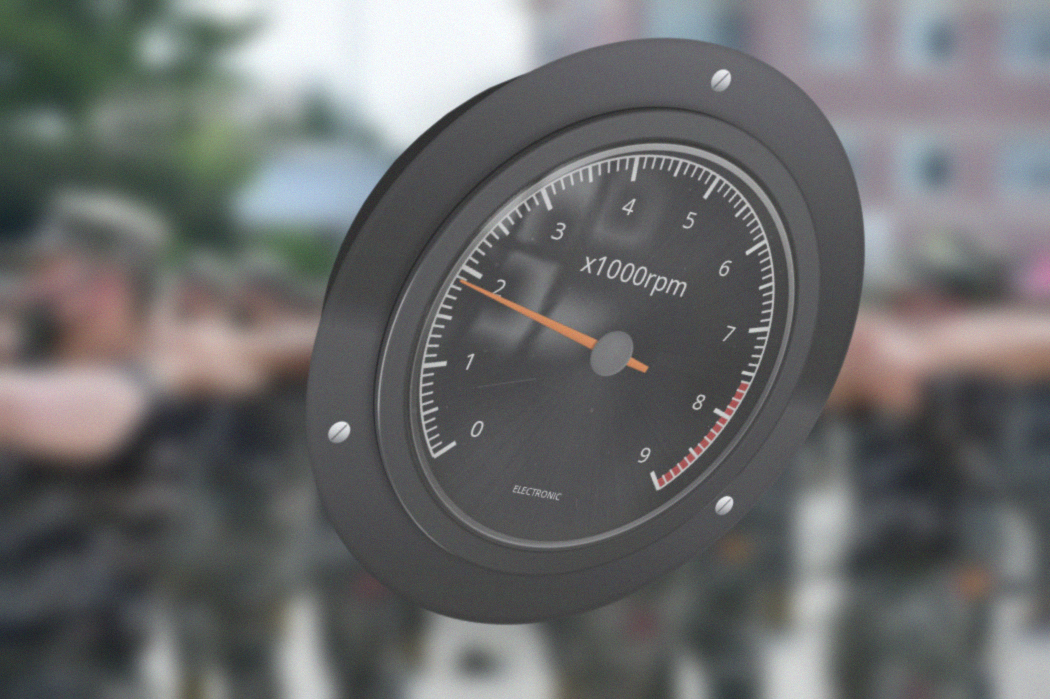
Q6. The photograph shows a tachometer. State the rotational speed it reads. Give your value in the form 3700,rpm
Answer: 1900,rpm
